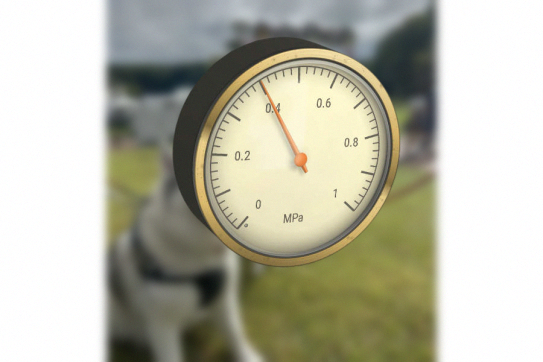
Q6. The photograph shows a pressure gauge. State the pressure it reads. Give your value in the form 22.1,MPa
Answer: 0.4,MPa
